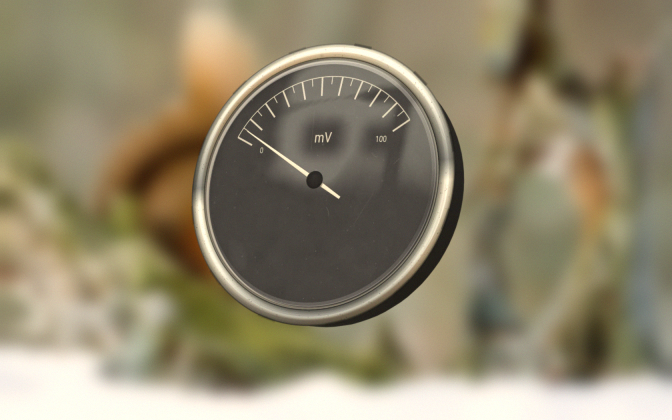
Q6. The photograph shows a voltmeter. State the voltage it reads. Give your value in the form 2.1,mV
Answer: 5,mV
